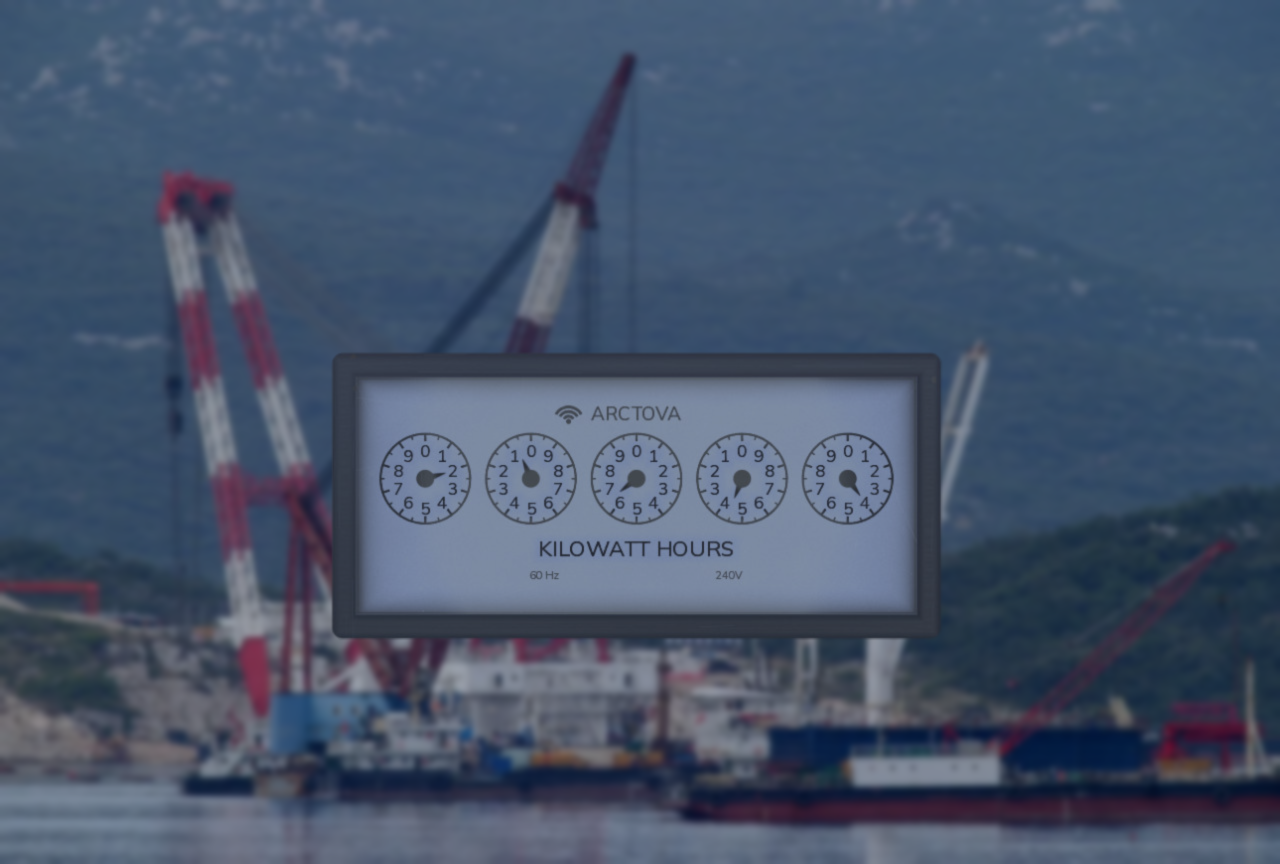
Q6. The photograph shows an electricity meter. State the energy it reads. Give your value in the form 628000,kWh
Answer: 20644,kWh
